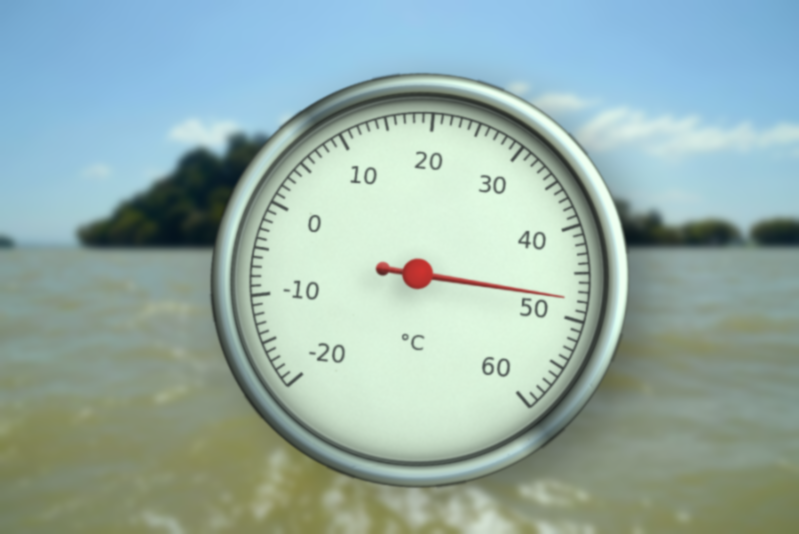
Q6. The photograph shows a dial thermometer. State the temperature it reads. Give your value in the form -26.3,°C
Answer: 48,°C
